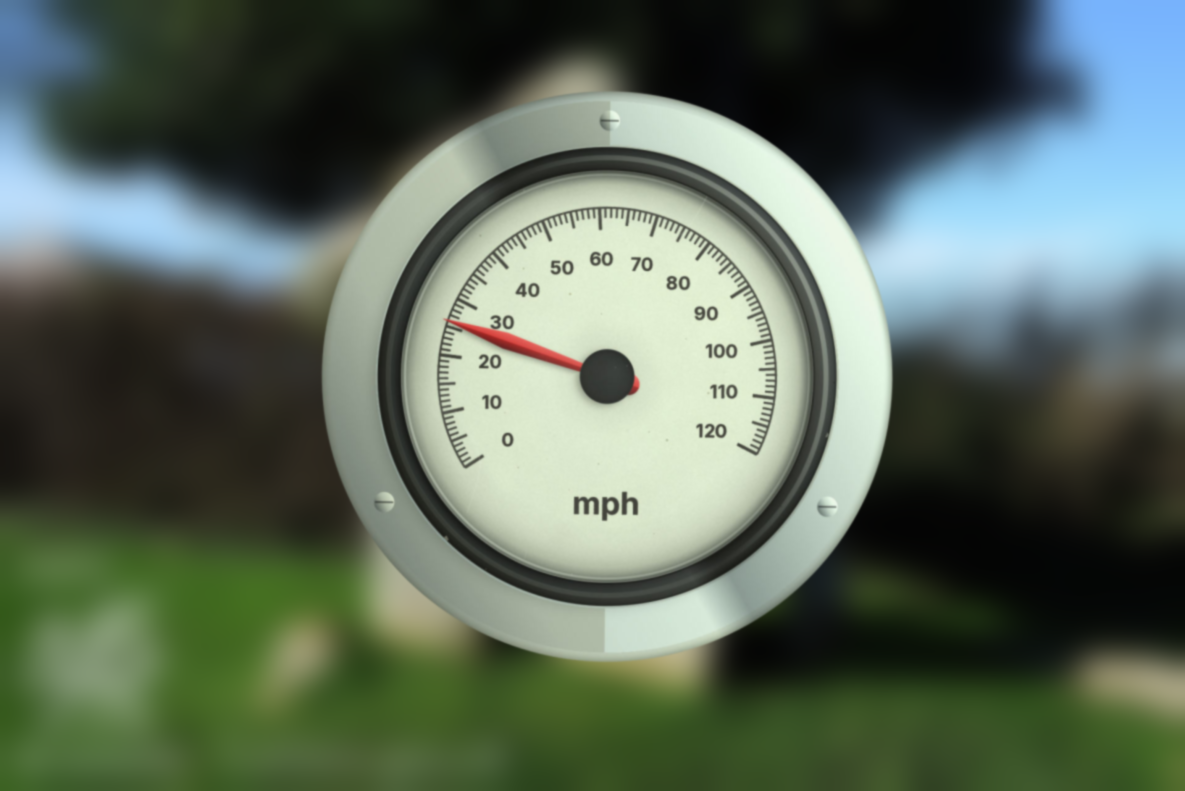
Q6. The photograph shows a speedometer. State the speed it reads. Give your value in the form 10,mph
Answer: 26,mph
